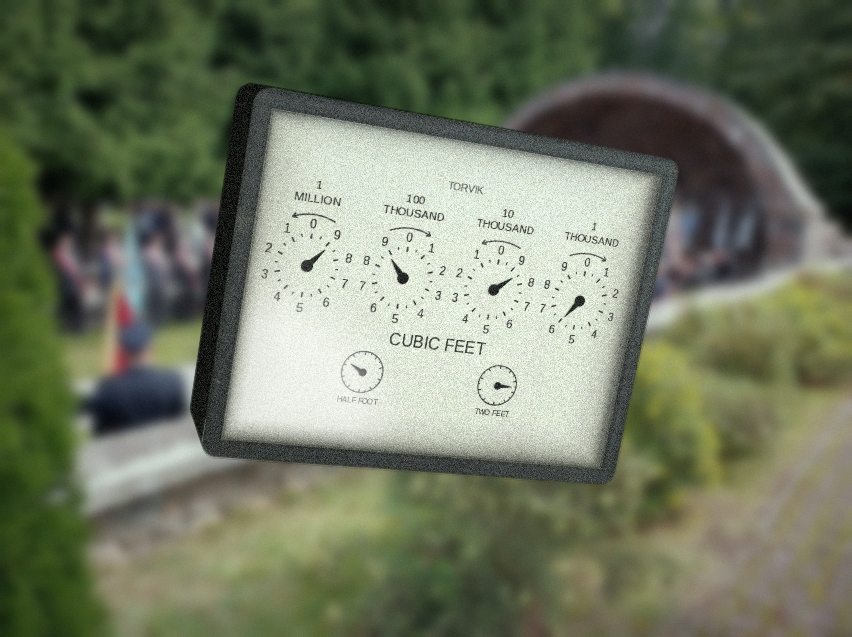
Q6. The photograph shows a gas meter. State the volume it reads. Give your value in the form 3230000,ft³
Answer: 888600,ft³
